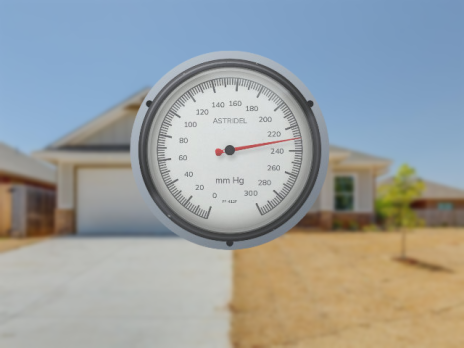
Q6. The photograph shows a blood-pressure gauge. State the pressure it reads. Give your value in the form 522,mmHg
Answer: 230,mmHg
